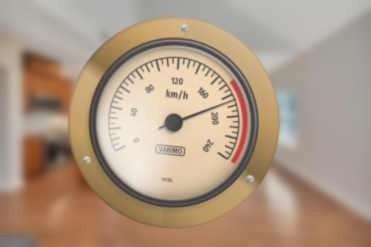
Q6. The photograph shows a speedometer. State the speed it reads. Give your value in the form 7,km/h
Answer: 185,km/h
